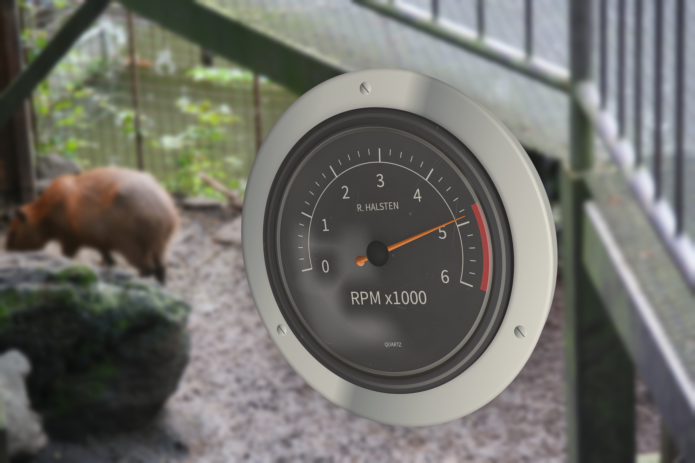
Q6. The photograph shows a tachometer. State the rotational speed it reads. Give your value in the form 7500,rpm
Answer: 4900,rpm
